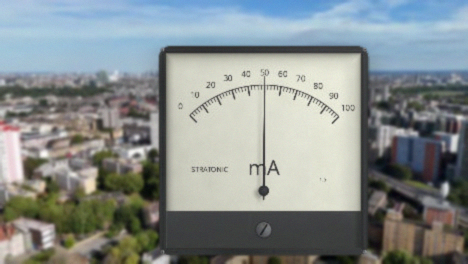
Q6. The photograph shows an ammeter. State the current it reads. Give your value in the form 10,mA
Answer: 50,mA
